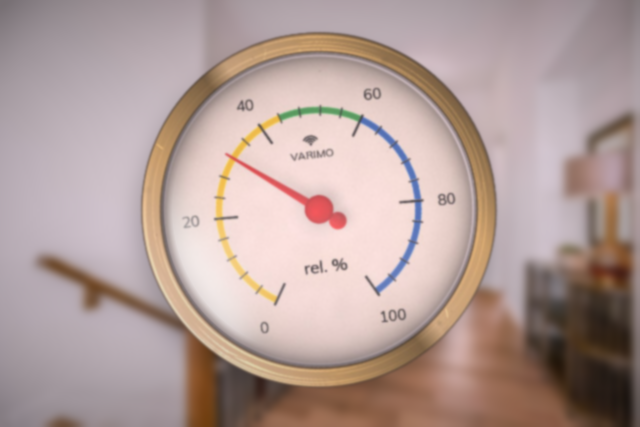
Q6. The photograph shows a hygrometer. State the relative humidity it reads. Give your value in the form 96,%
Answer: 32,%
